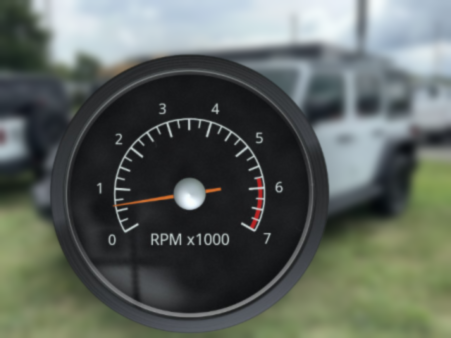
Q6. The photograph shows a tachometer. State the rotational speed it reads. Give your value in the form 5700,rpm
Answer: 625,rpm
